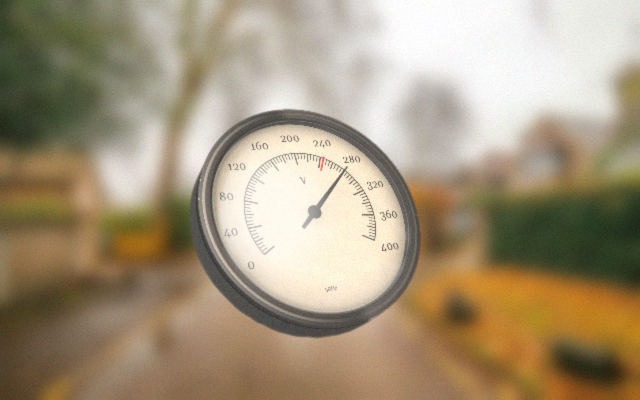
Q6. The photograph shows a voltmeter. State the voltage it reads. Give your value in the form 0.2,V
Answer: 280,V
